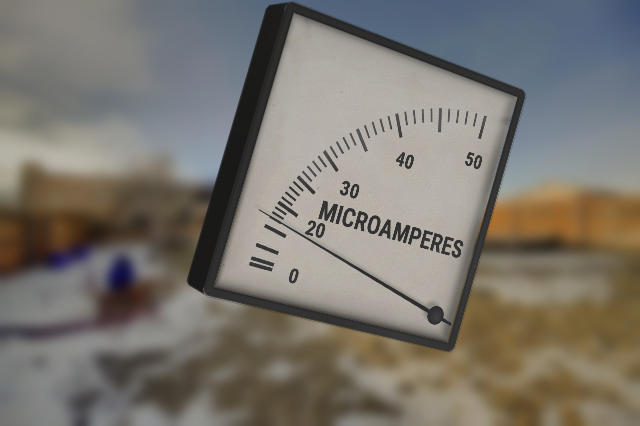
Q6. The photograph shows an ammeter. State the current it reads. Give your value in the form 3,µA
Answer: 17,µA
